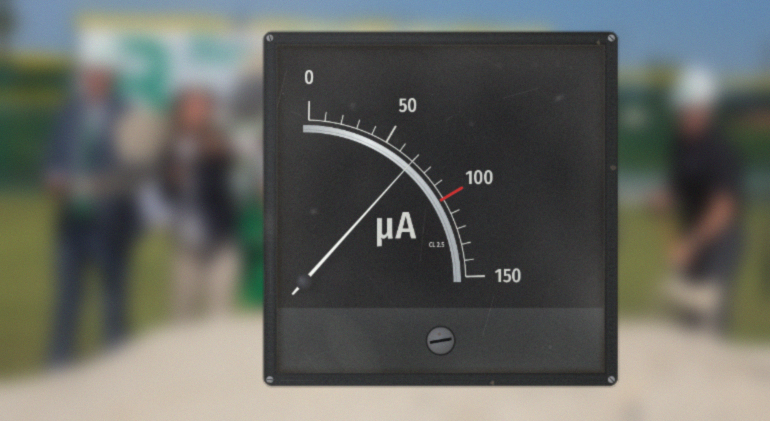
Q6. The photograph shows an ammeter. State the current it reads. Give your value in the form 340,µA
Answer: 70,µA
